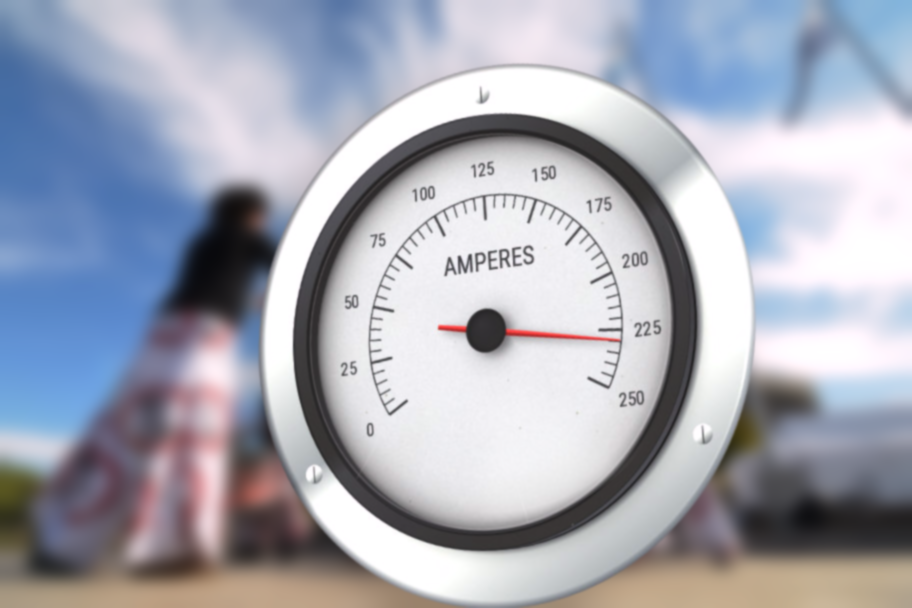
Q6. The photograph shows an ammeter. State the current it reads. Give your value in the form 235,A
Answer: 230,A
